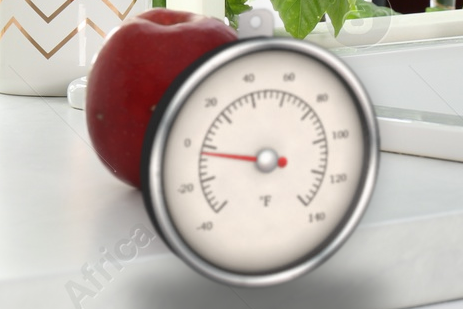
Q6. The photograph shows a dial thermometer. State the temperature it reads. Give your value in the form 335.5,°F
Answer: -4,°F
